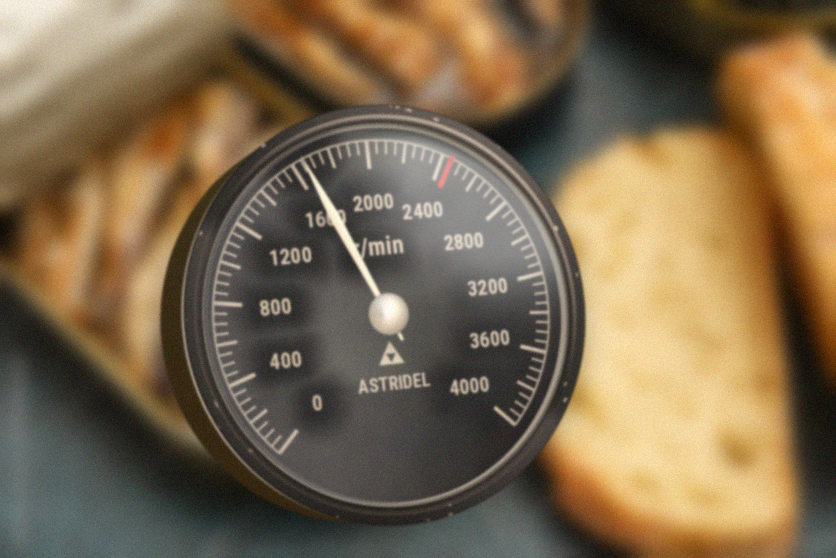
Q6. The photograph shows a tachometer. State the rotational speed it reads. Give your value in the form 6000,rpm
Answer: 1650,rpm
